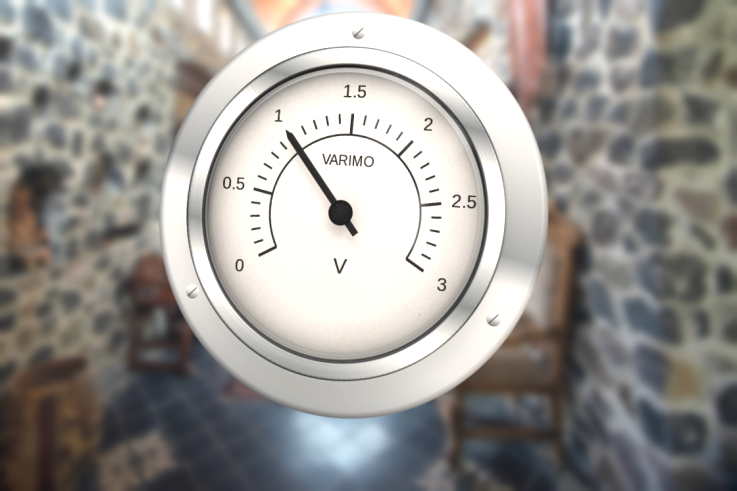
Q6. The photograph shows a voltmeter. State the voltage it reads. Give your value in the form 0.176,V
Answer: 1,V
